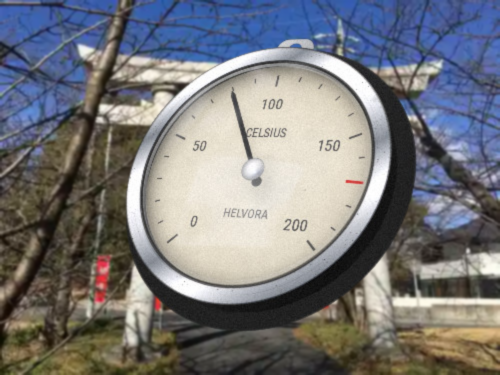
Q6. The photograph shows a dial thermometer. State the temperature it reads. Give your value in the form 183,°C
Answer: 80,°C
